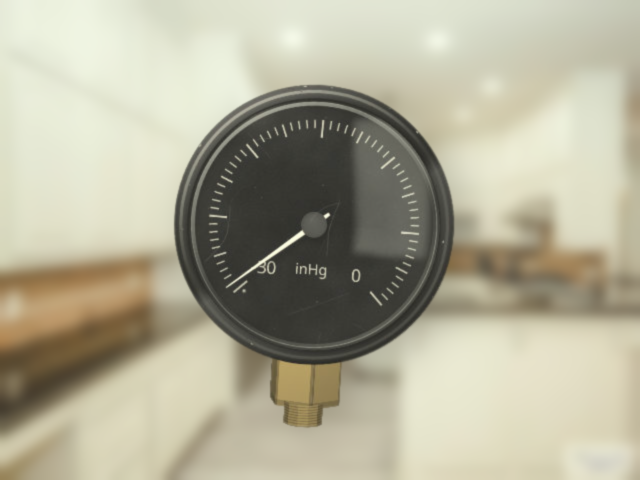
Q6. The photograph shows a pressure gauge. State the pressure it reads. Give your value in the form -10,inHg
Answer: -29.5,inHg
